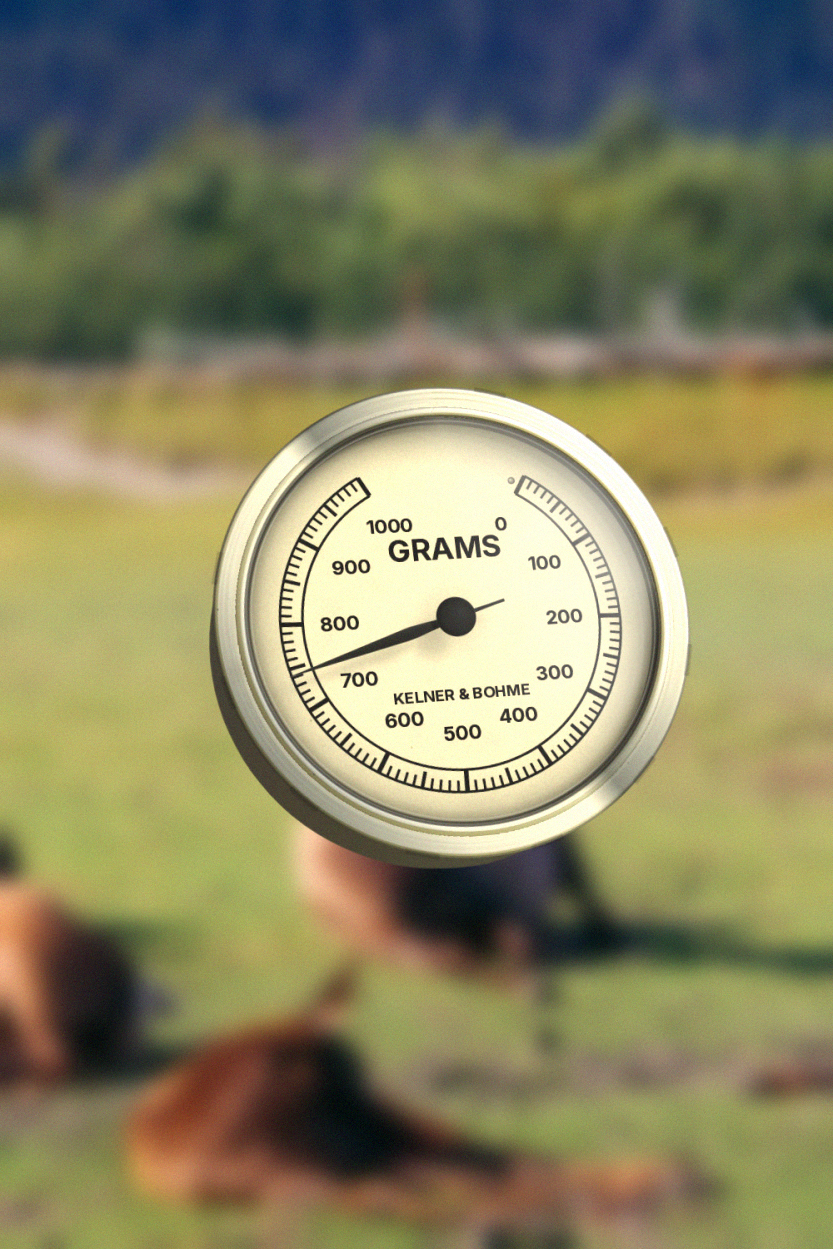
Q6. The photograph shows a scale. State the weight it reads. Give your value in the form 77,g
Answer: 740,g
